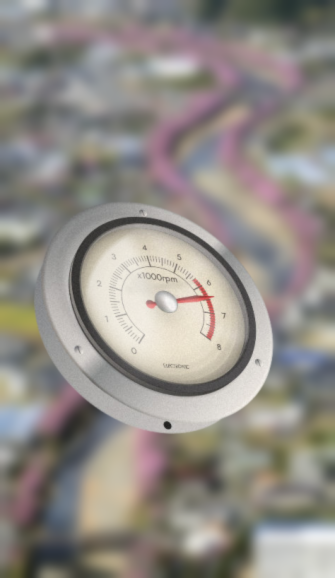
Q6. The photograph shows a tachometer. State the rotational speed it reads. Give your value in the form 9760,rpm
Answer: 6500,rpm
